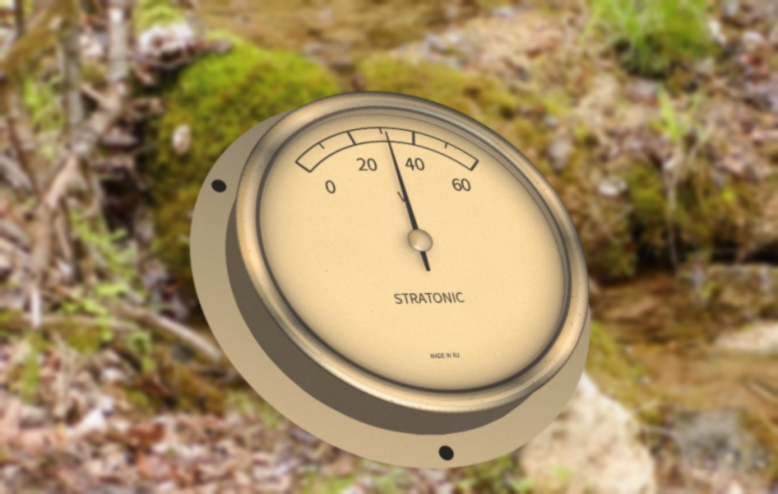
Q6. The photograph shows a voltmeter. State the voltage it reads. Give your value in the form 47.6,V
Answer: 30,V
